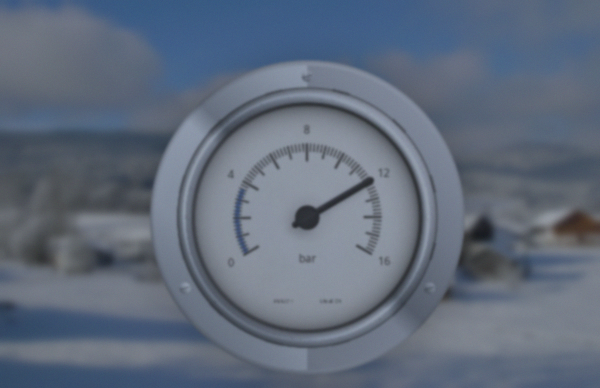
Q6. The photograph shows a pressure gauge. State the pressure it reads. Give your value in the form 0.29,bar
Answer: 12,bar
